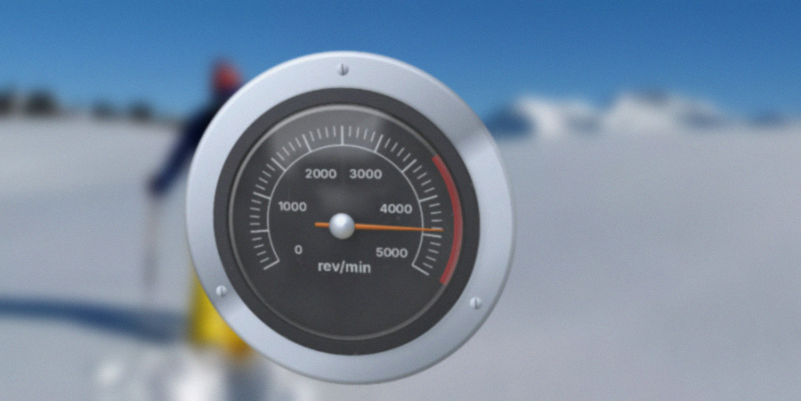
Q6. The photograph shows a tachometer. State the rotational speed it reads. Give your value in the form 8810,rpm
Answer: 4400,rpm
